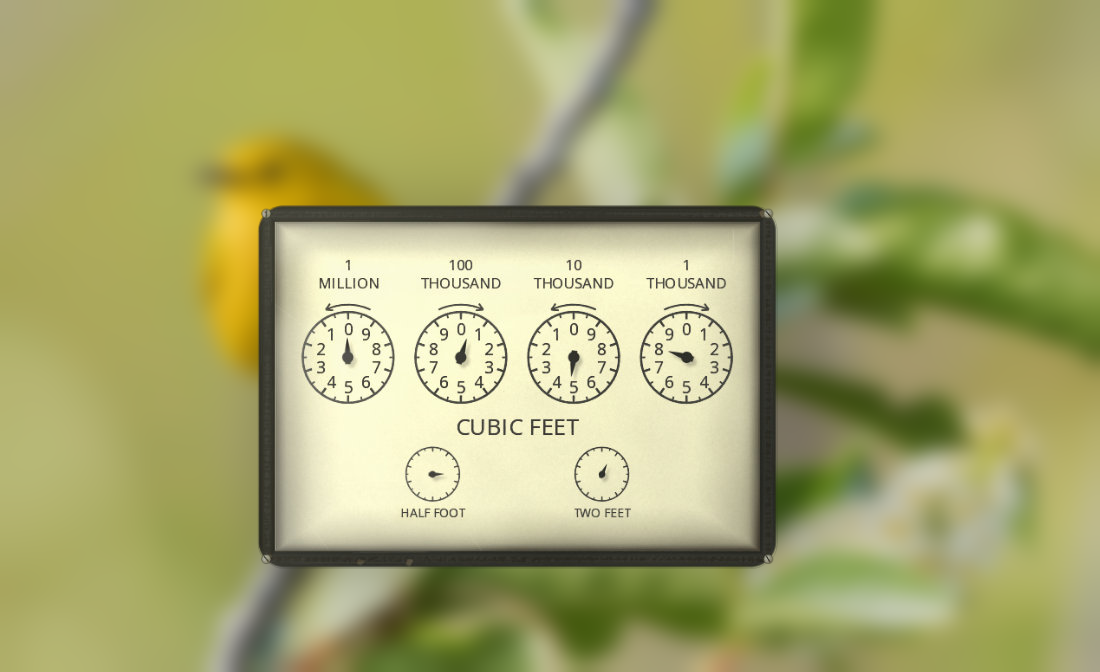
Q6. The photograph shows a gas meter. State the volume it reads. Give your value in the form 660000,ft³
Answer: 4800,ft³
